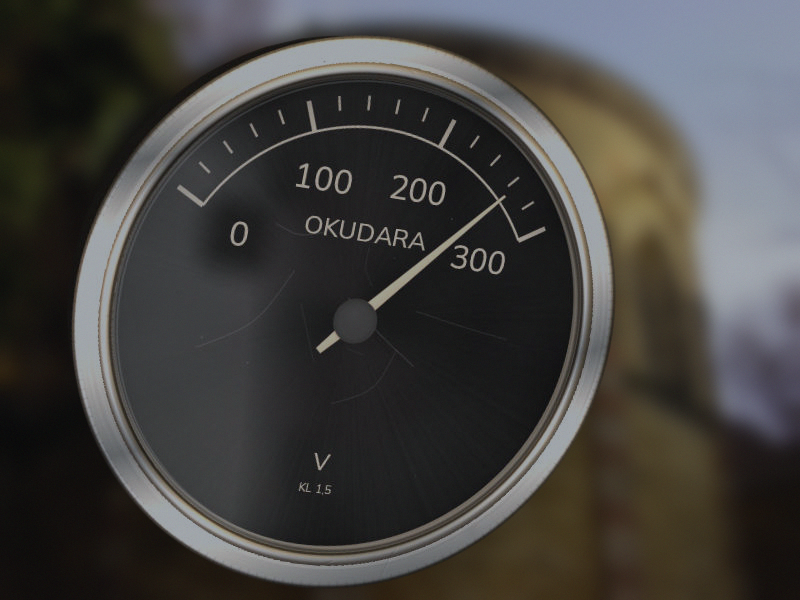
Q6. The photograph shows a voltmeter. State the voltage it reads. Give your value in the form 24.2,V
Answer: 260,V
